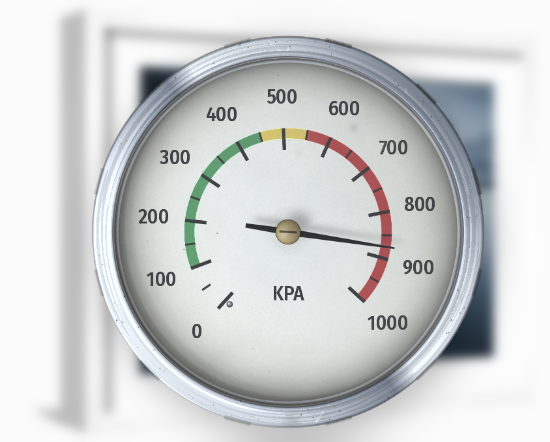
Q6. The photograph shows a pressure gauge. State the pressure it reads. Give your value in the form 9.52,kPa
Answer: 875,kPa
